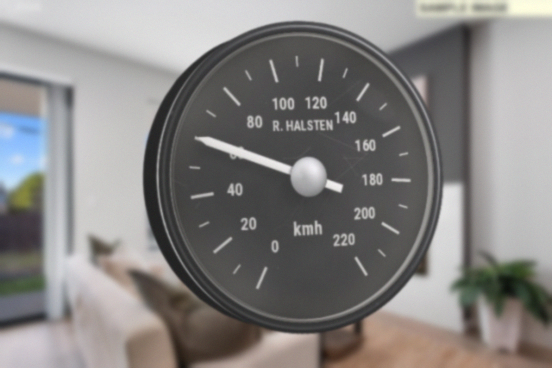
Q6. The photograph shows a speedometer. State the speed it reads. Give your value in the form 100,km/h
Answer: 60,km/h
